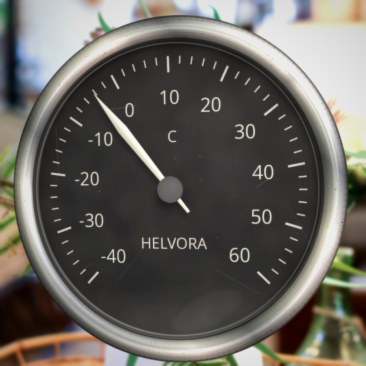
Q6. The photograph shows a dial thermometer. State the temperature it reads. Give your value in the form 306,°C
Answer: -4,°C
